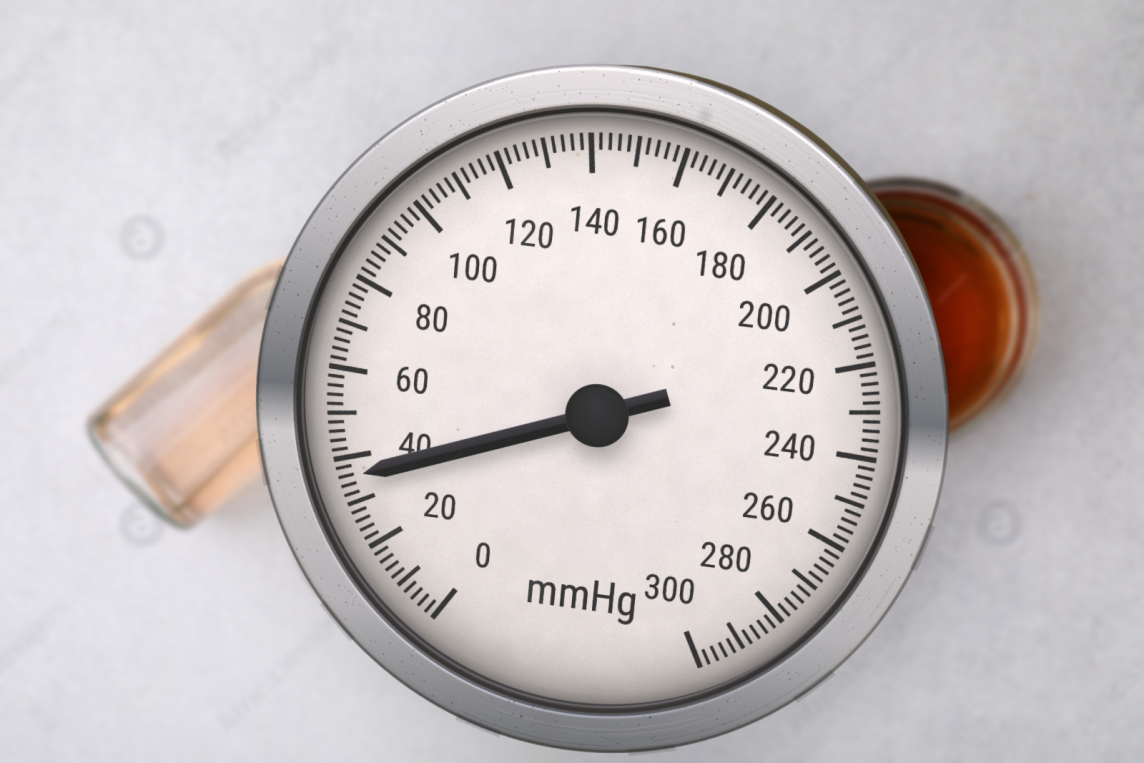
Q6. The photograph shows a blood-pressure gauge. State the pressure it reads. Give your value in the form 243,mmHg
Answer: 36,mmHg
